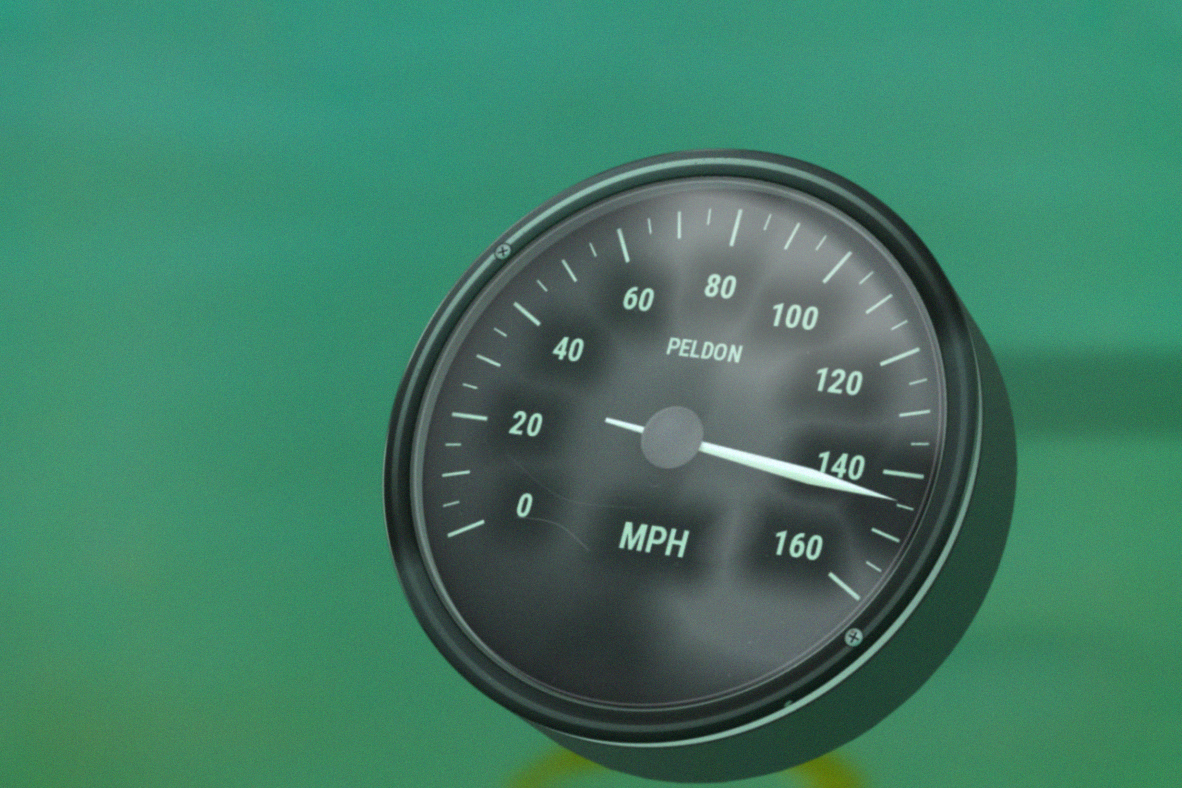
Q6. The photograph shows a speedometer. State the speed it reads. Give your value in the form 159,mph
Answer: 145,mph
